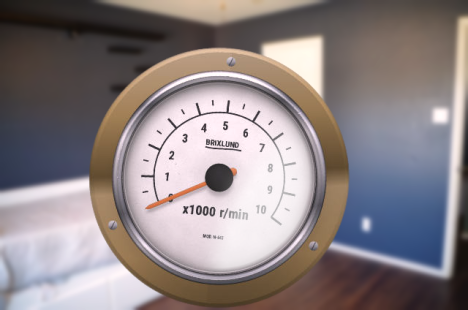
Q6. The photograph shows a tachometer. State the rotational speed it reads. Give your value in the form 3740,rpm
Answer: 0,rpm
